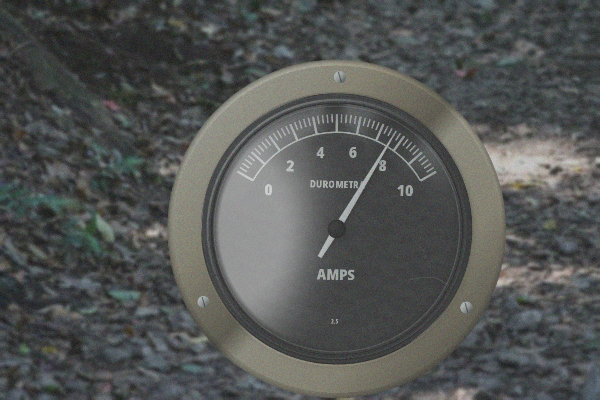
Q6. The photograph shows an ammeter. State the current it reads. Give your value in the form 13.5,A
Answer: 7.6,A
